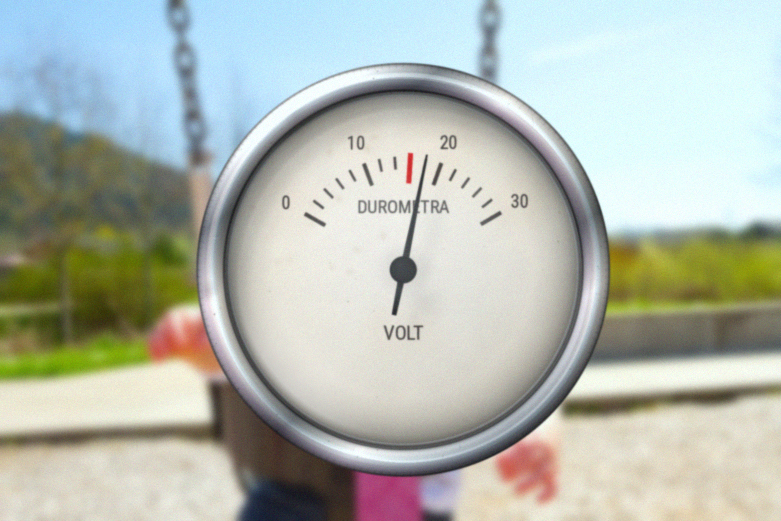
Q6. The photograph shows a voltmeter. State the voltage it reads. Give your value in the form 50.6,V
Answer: 18,V
